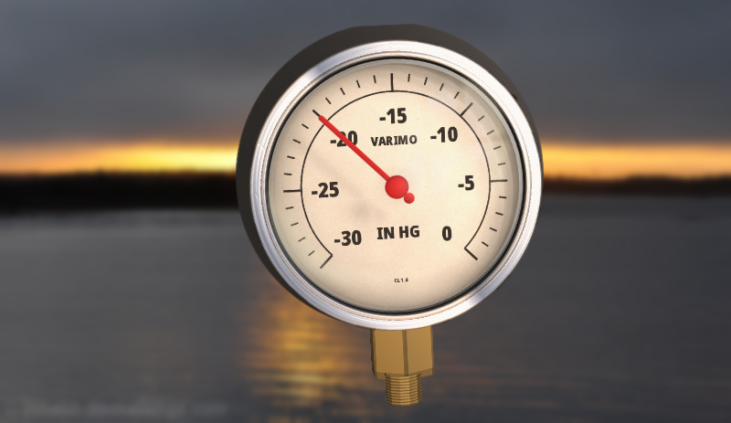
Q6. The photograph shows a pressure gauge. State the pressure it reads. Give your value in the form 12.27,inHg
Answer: -20,inHg
